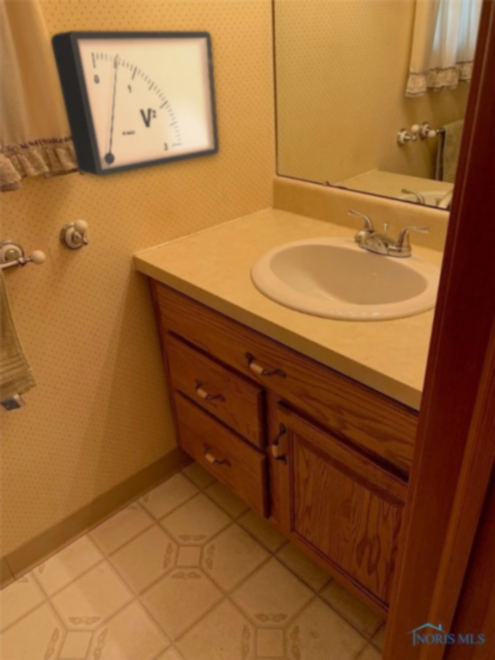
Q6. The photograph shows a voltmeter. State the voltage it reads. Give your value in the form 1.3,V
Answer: 0.5,V
